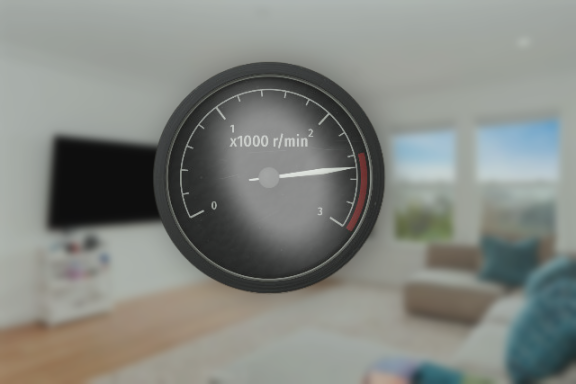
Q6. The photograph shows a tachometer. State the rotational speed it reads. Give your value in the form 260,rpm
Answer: 2500,rpm
